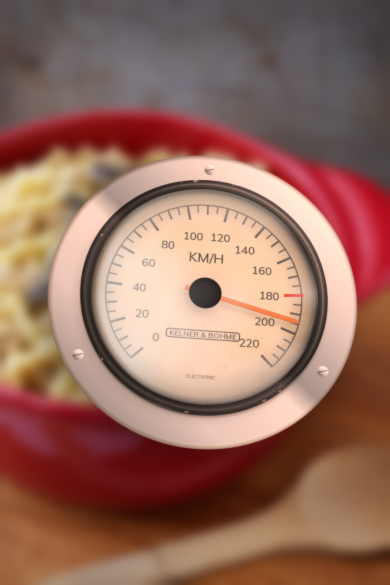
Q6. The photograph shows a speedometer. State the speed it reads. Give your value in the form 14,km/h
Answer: 195,km/h
